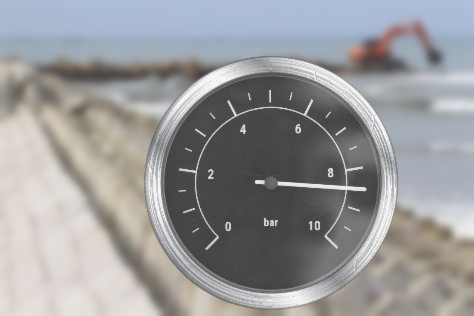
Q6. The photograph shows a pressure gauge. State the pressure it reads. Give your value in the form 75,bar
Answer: 8.5,bar
